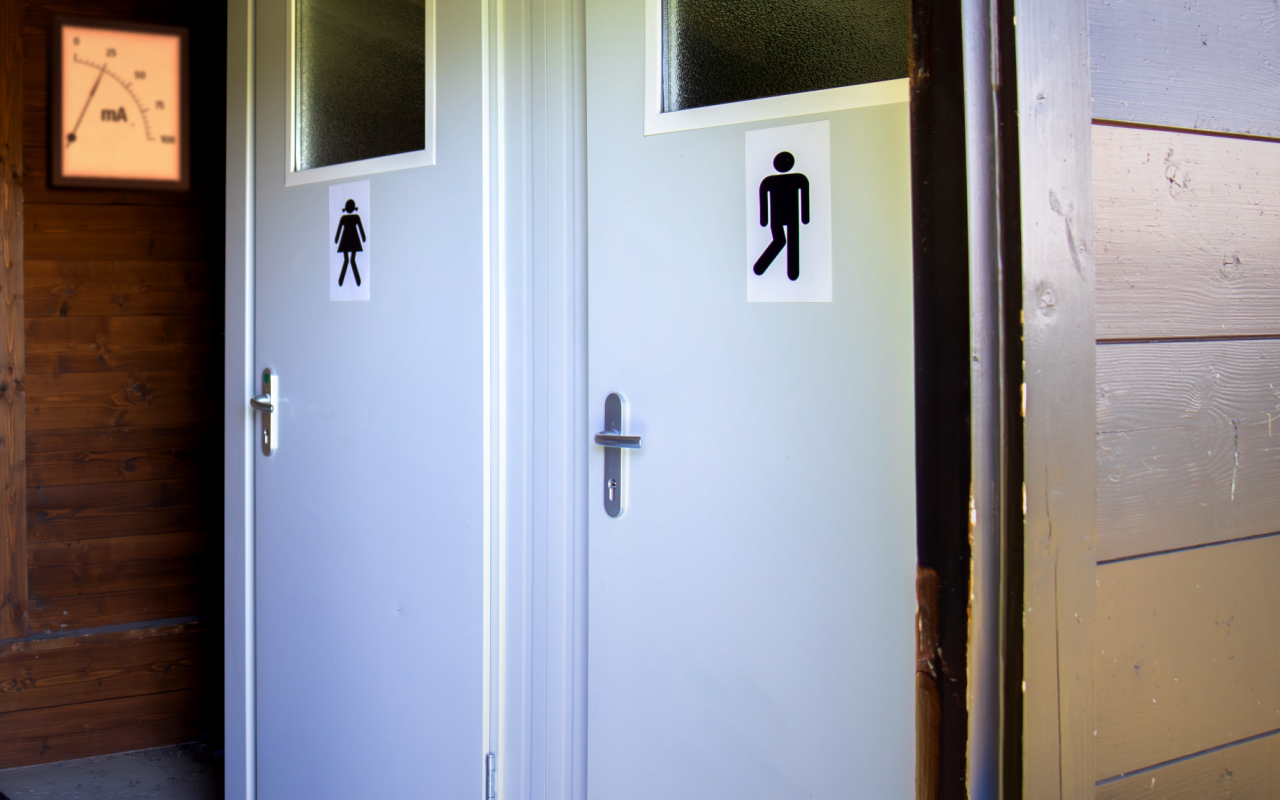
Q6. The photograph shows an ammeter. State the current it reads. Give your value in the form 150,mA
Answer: 25,mA
